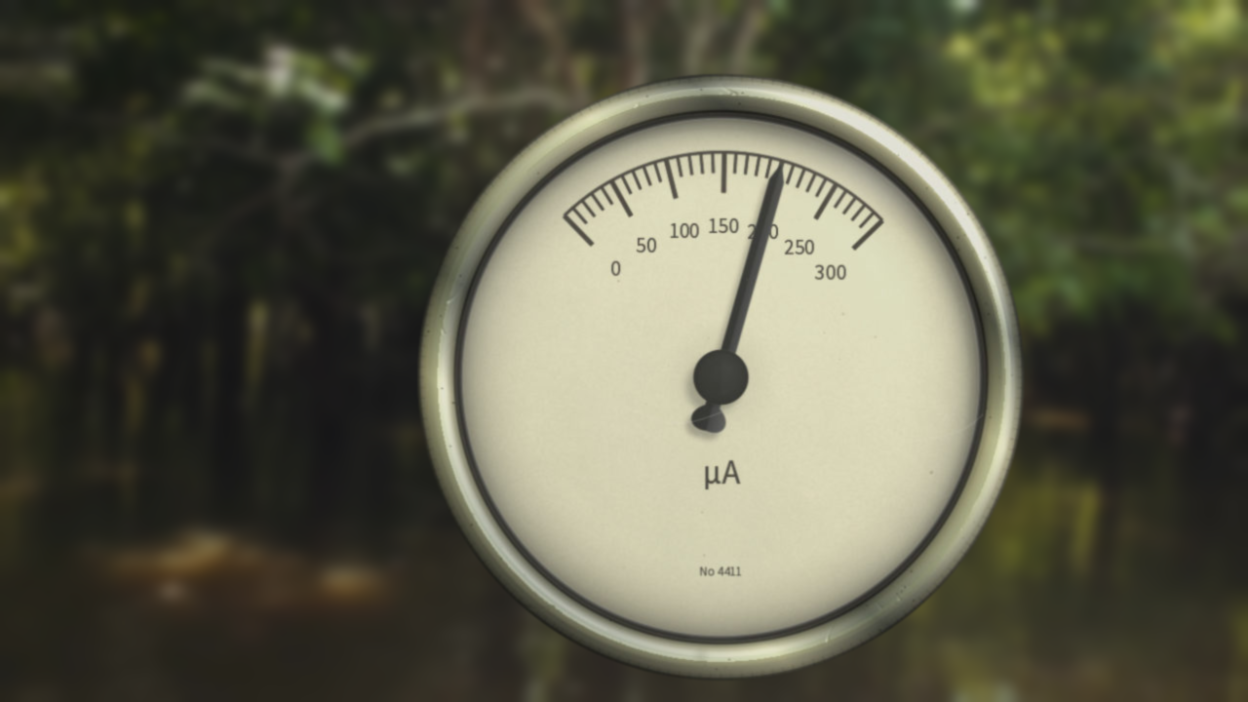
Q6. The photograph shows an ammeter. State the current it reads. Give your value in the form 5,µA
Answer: 200,µA
